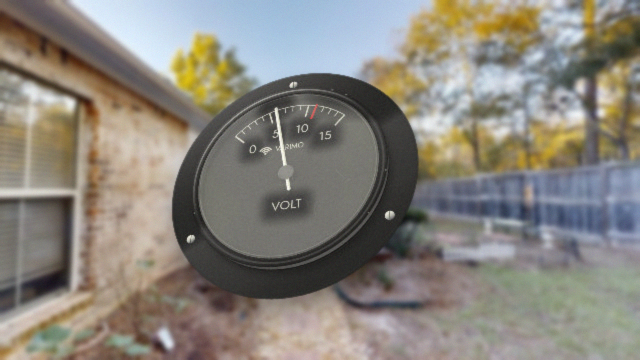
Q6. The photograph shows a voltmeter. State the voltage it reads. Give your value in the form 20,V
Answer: 6,V
